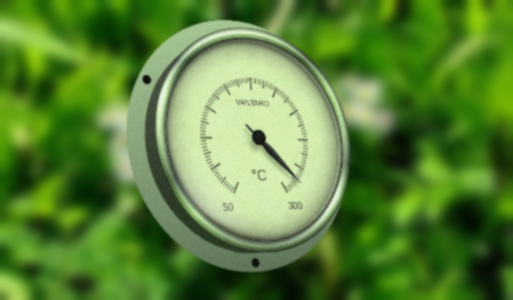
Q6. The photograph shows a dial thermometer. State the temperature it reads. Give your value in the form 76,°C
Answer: 287.5,°C
